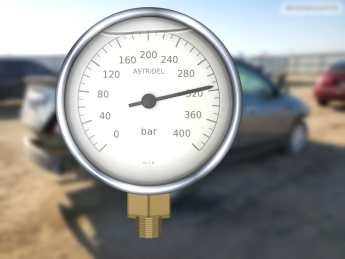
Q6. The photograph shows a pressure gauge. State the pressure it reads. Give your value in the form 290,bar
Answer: 315,bar
